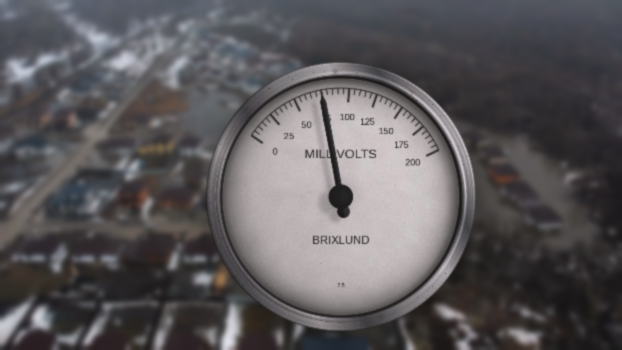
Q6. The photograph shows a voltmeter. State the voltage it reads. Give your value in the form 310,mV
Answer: 75,mV
